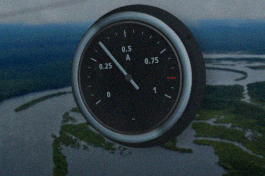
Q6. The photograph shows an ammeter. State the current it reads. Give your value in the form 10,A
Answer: 0.35,A
